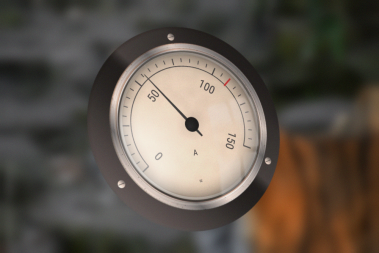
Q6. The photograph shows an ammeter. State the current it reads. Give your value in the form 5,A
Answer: 55,A
